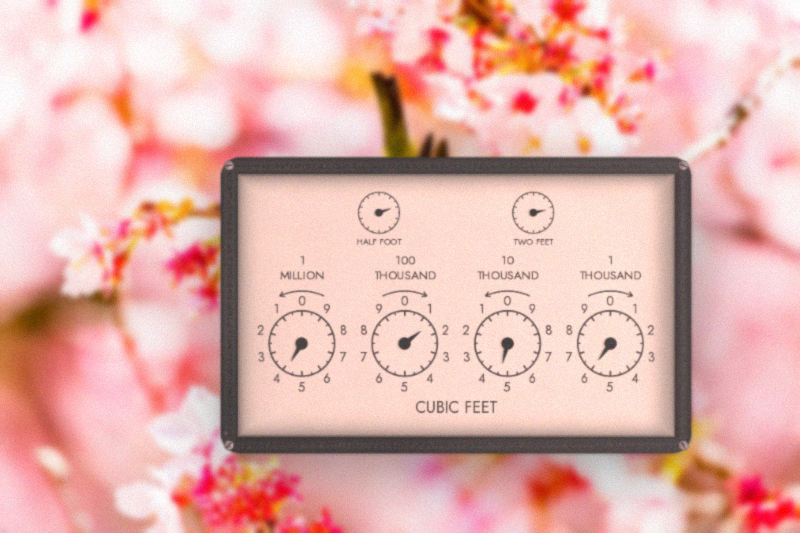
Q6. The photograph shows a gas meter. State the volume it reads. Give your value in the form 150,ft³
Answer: 414600,ft³
